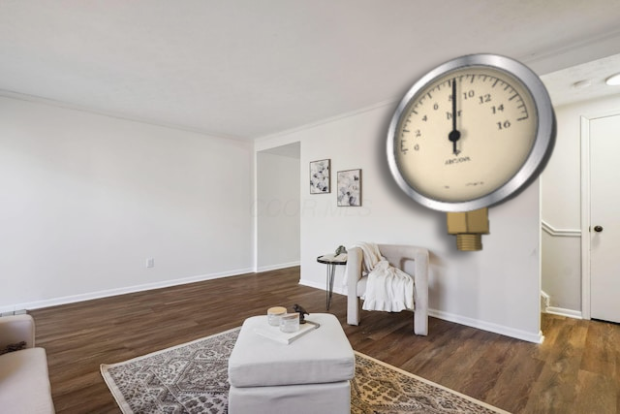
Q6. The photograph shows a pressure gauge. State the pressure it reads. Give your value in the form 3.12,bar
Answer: 8.5,bar
